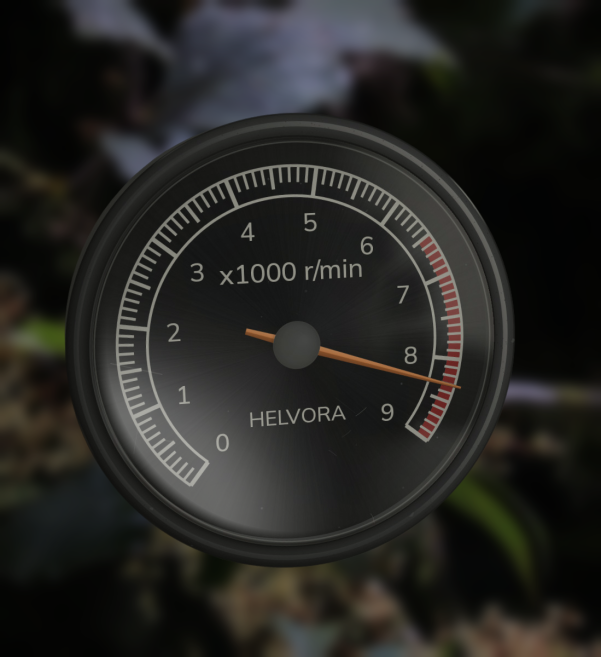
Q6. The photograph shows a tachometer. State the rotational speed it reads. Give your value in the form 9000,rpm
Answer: 8300,rpm
